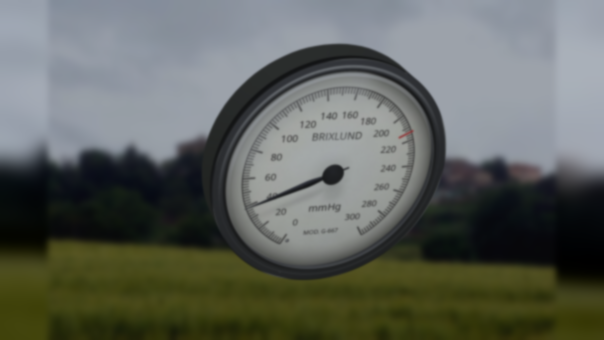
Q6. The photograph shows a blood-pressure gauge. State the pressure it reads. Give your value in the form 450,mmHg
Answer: 40,mmHg
